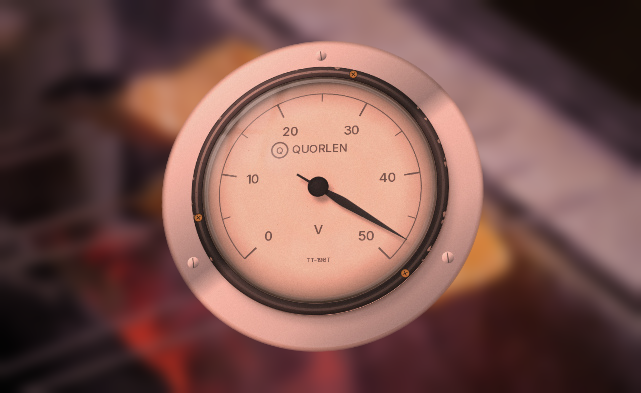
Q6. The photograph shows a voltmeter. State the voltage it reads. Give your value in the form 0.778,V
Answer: 47.5,V
